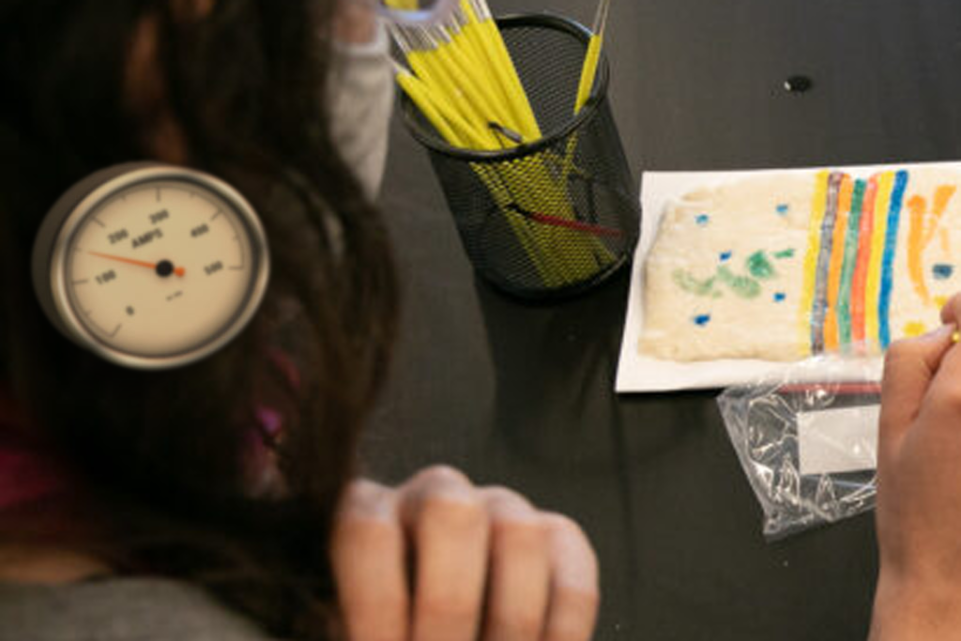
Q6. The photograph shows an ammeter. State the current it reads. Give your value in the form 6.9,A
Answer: 150,A
